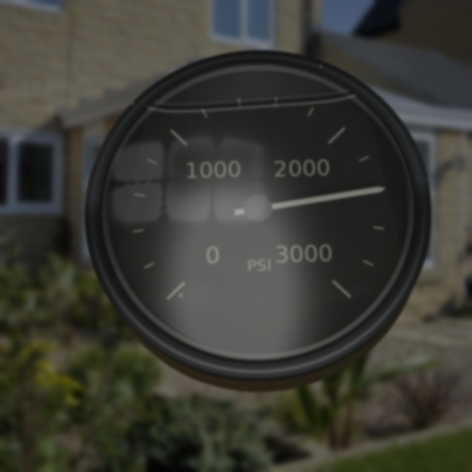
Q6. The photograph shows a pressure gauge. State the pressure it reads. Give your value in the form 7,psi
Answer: 2400,psi
